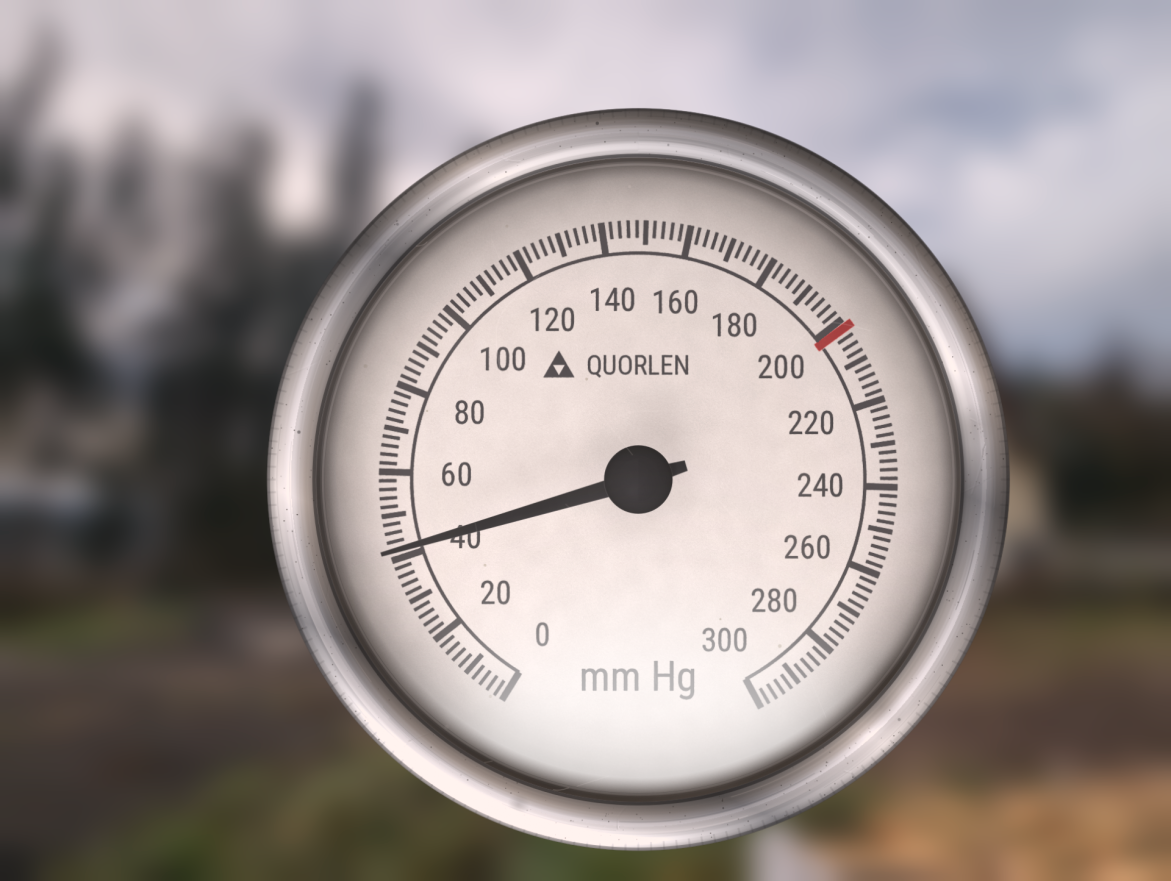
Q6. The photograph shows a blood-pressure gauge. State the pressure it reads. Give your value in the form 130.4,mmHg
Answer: 42,mmHg
